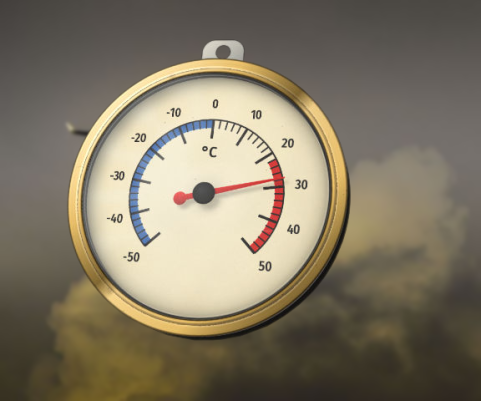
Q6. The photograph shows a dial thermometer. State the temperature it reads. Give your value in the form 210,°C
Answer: 28,°C
